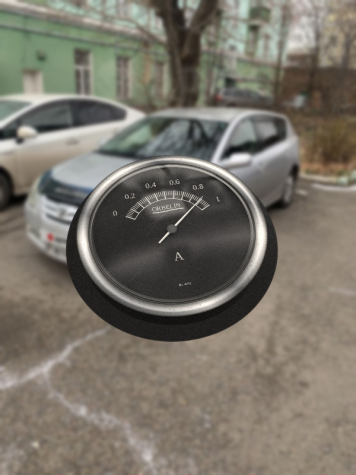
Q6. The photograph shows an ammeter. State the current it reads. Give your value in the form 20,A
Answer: 0.9,A
